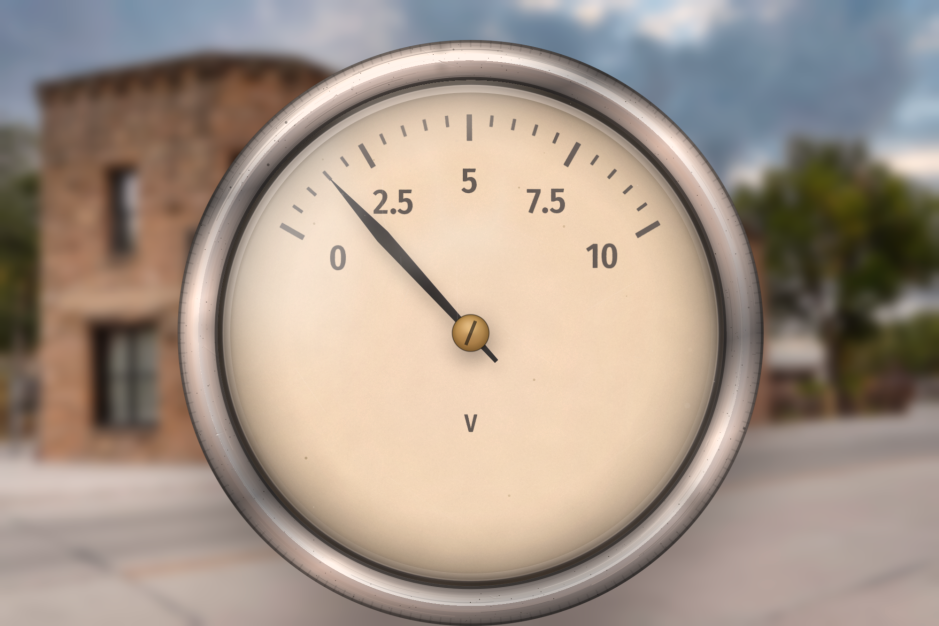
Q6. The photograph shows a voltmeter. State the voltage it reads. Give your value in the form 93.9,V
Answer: 1.5,V
